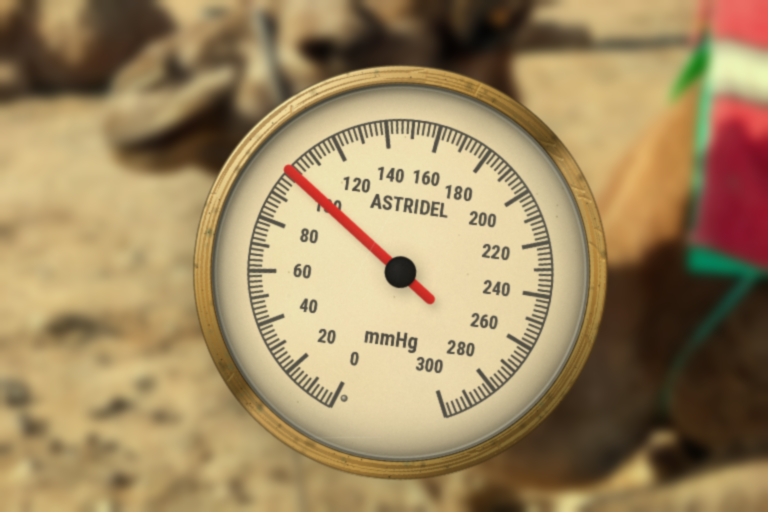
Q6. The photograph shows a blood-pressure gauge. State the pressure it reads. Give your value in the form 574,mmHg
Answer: 100,mmHg
